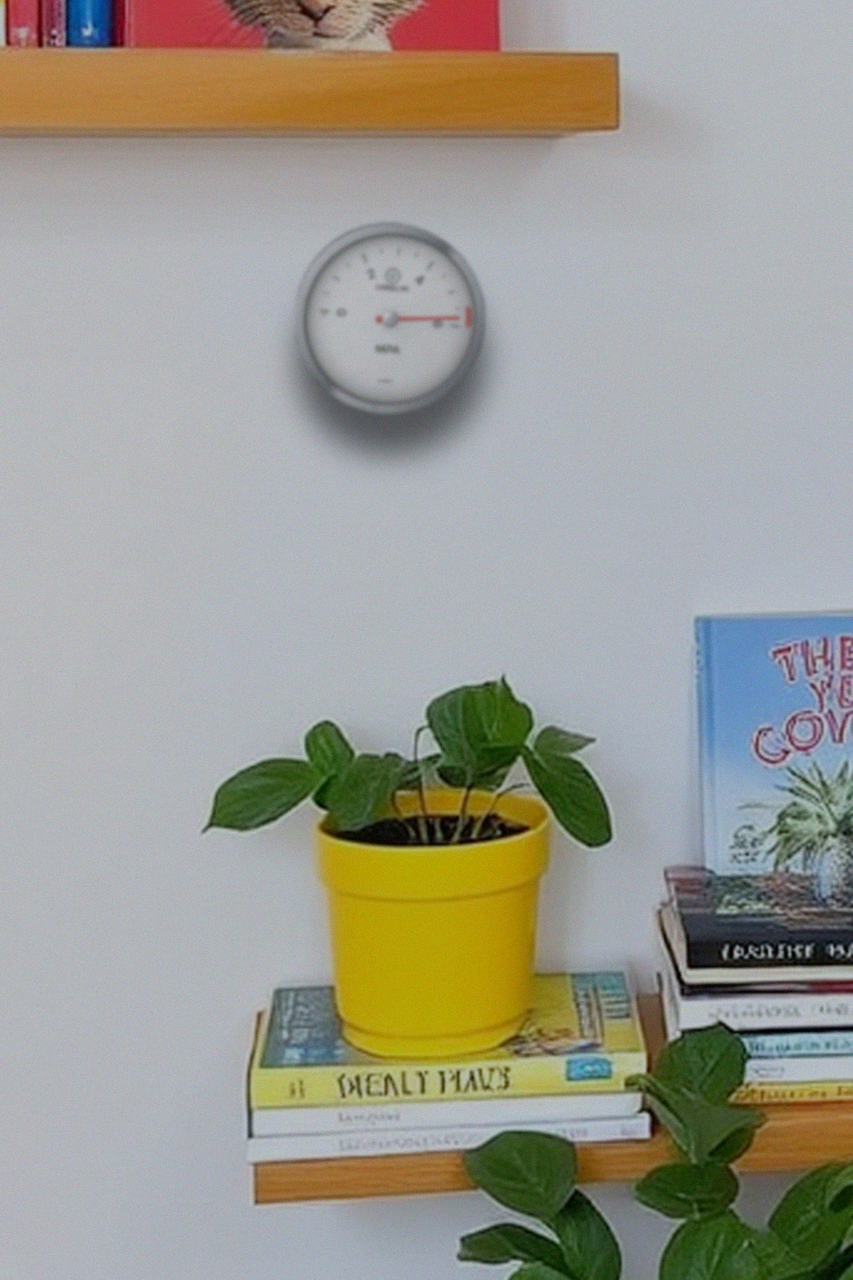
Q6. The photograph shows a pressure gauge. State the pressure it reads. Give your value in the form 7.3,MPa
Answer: 5.75,MPa
